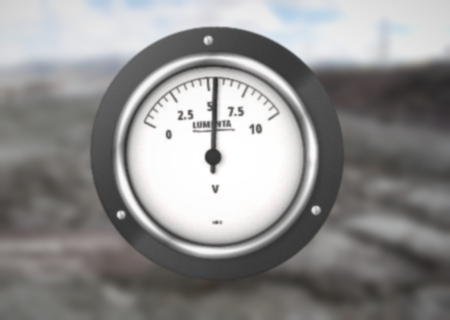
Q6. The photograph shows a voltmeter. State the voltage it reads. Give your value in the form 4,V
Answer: 5.5,V
